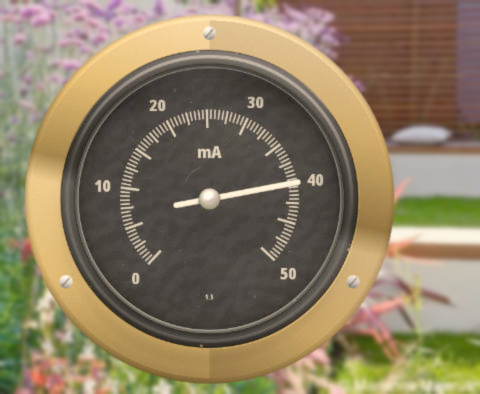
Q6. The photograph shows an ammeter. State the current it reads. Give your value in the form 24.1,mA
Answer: 40,mA
